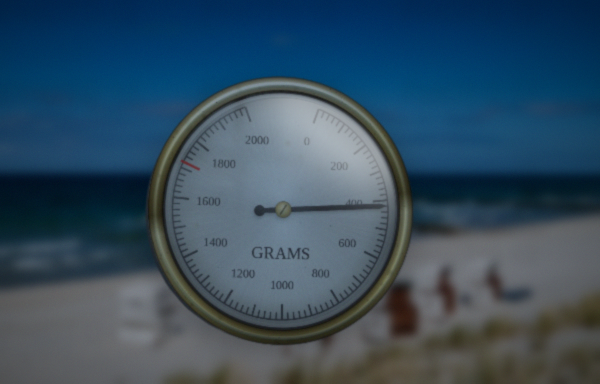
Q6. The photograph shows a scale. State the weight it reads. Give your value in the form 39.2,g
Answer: 420,g
